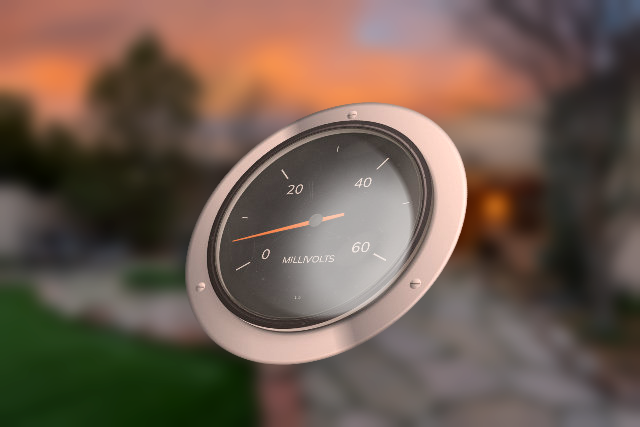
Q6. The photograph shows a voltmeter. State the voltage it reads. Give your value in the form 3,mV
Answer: 5,mV
